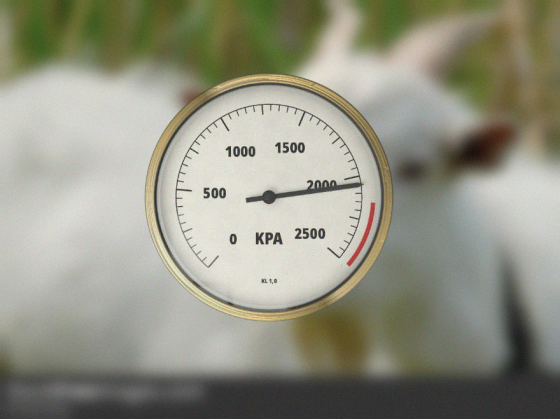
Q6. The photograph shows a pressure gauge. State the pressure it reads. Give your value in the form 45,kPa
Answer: 2050,kPa
